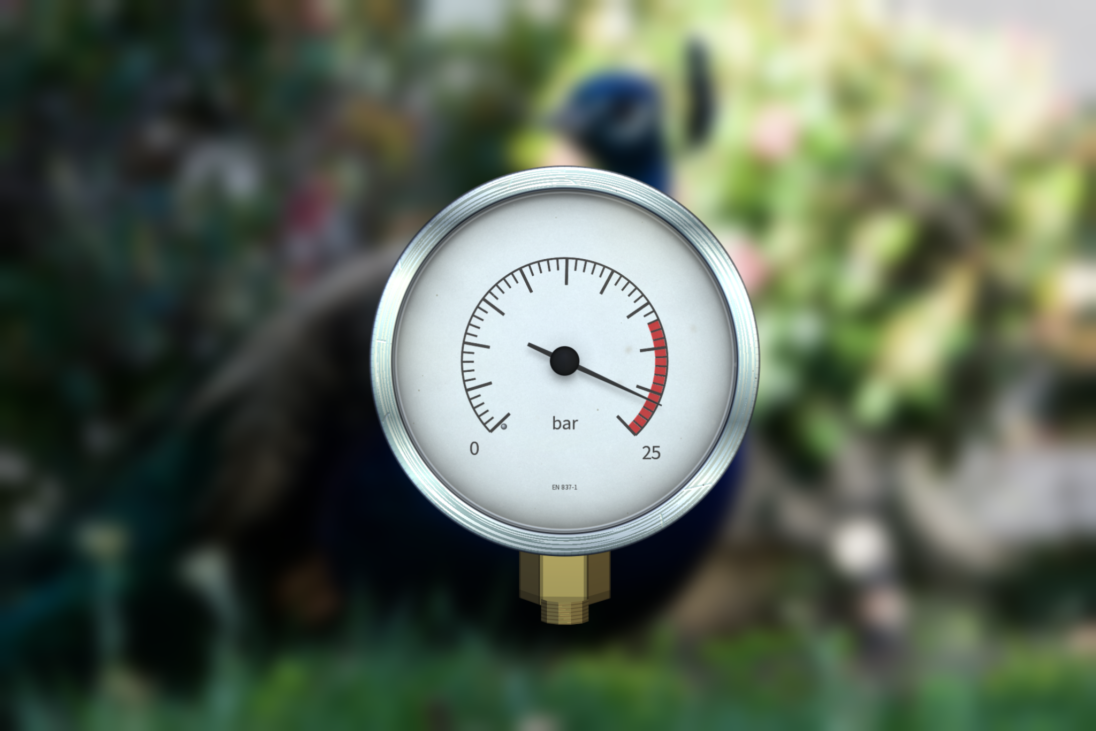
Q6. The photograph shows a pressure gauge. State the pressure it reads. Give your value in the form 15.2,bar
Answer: 23,bar
